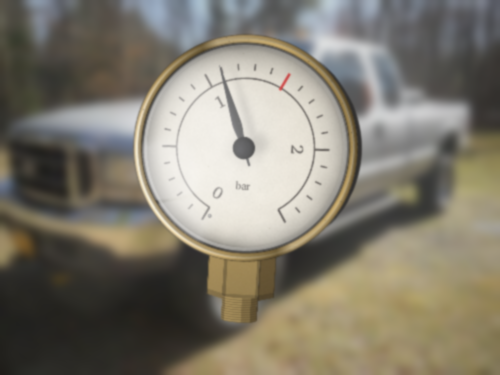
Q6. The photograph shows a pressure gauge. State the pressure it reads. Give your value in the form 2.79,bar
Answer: 1.1,bar
